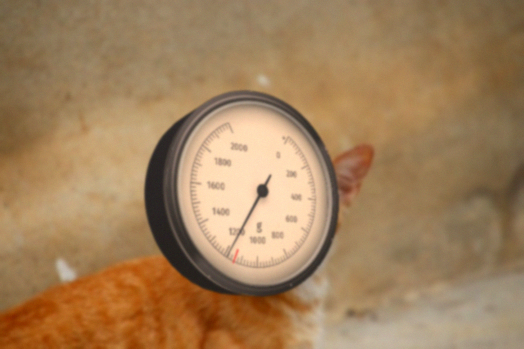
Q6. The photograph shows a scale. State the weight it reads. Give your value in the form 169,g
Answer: 1200,g
